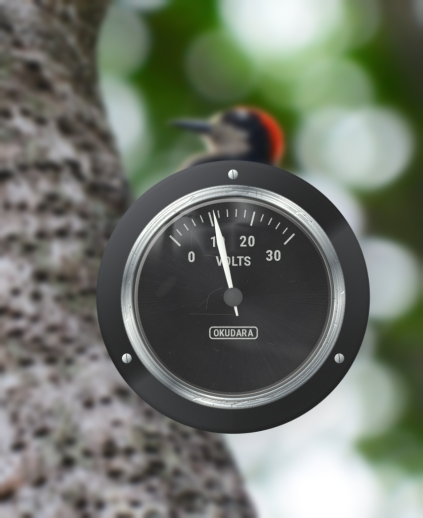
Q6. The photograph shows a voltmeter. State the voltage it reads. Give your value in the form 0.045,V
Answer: 11,V
